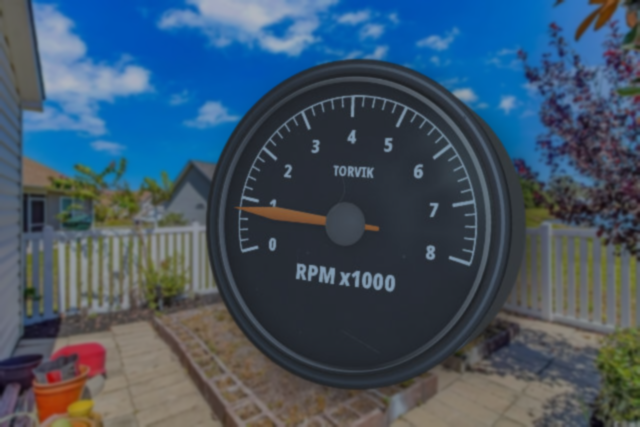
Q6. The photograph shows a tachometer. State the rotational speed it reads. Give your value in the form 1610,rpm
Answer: 800,rpm
